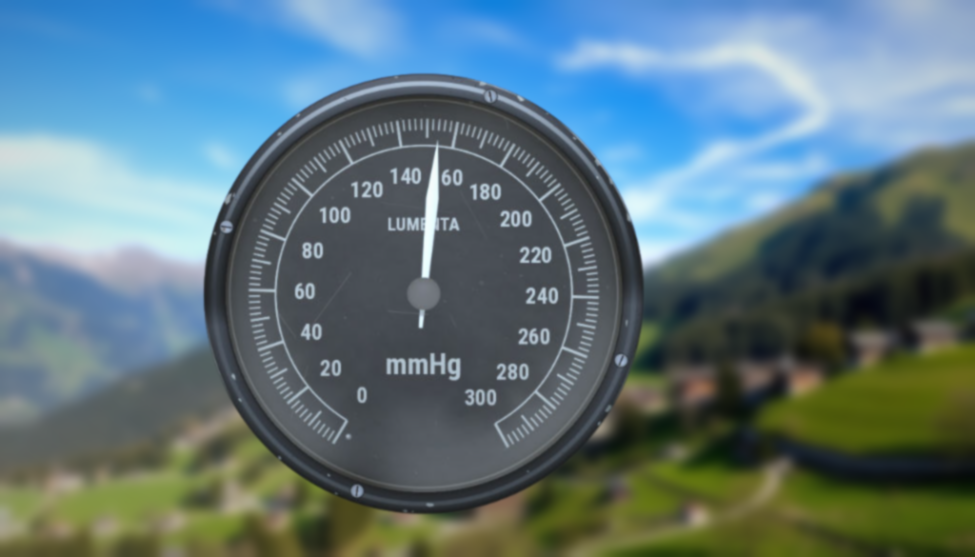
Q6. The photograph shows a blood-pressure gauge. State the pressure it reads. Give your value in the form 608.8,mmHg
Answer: 154,mmHg
